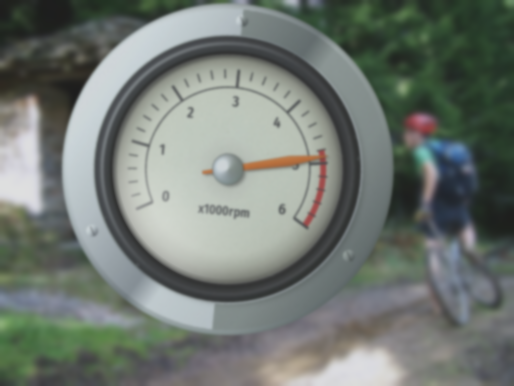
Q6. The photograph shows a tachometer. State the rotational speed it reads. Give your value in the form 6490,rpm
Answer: 4900,rpm
